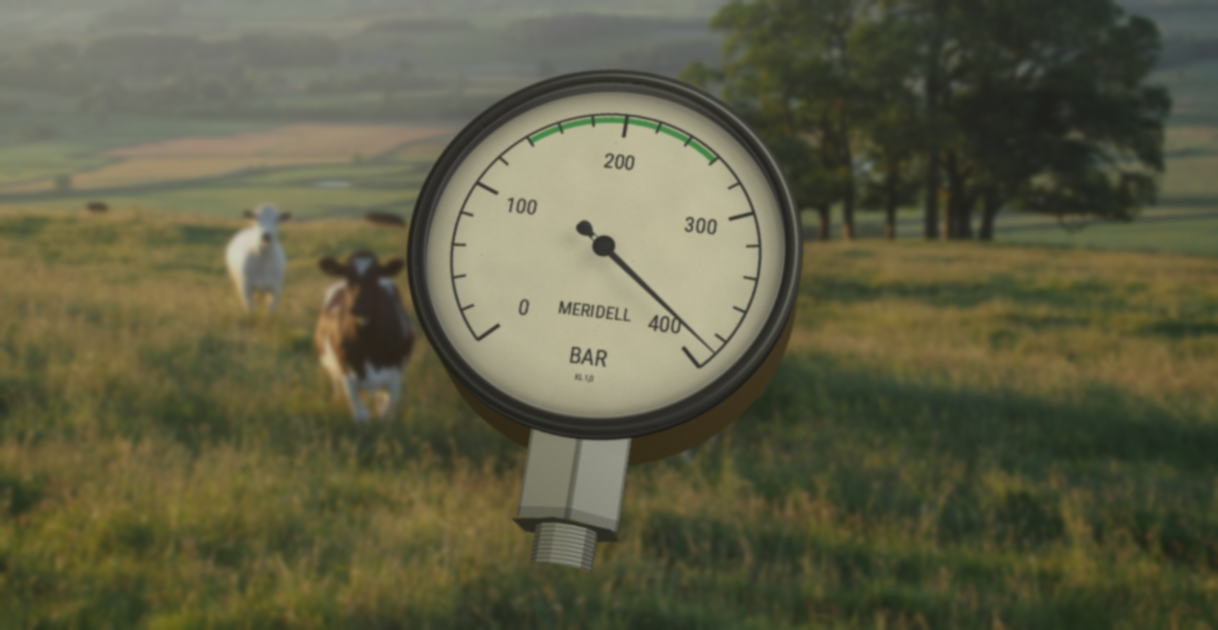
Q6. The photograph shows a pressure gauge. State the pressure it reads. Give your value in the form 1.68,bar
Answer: 390,bar
